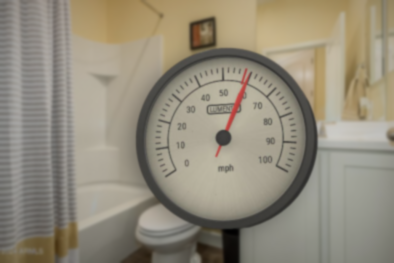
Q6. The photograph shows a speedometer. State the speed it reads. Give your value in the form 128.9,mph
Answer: 60,mph
